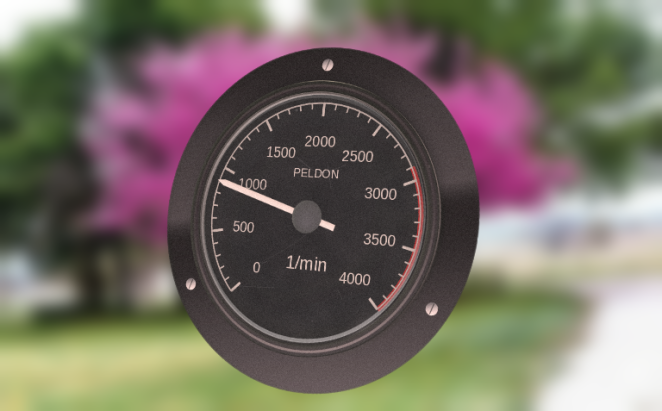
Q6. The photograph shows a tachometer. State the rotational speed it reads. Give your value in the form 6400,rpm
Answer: 900,rpm
